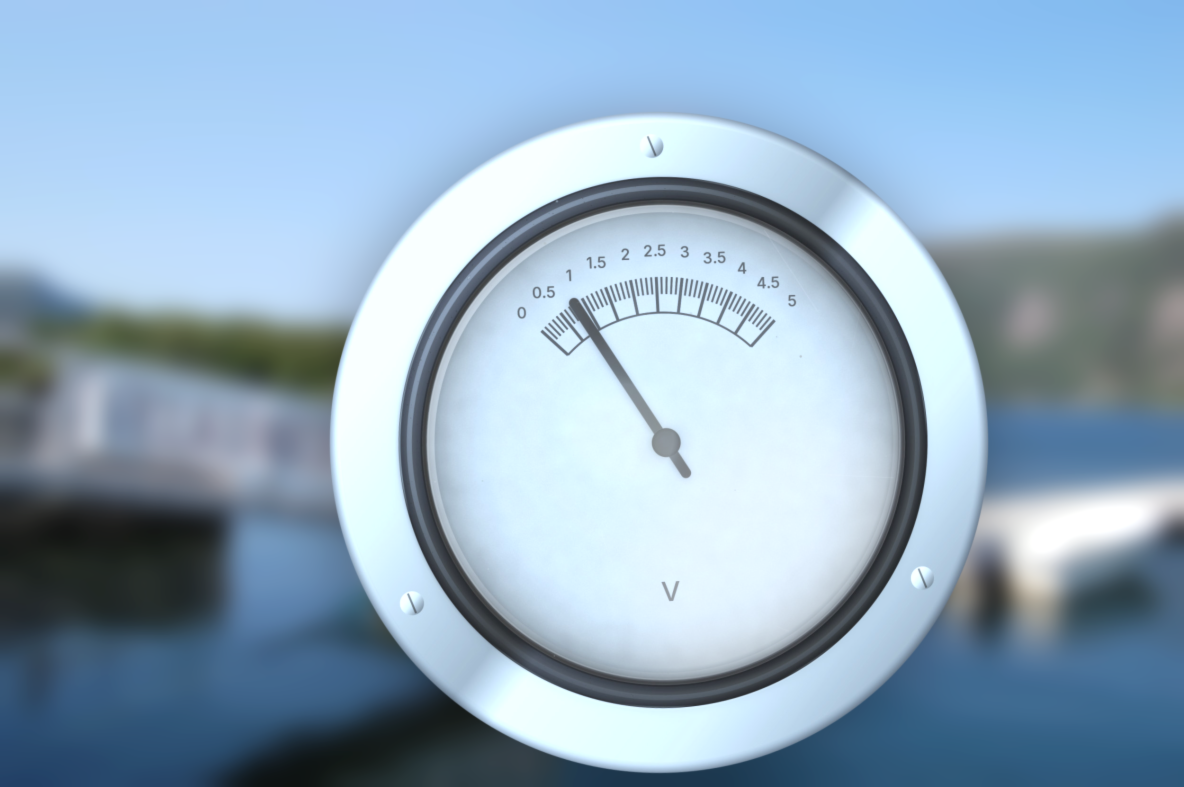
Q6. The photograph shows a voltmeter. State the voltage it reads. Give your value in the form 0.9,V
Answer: 0.8,V
